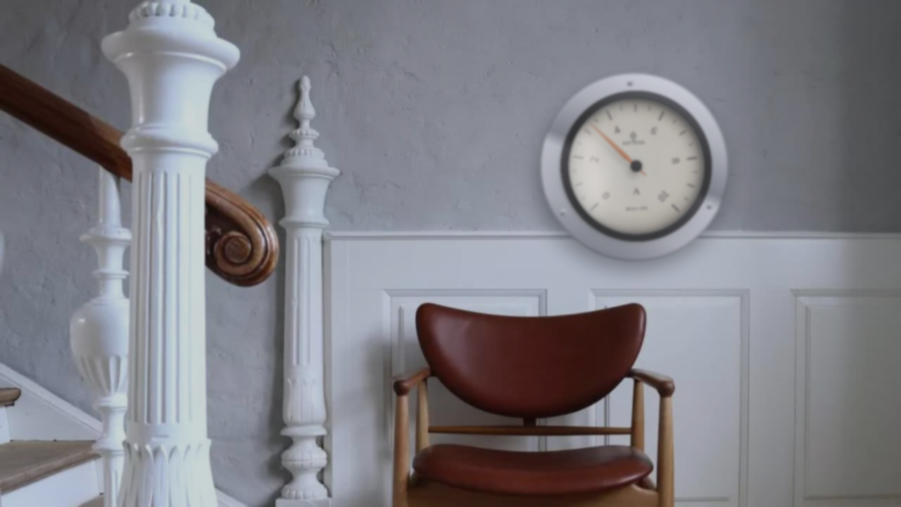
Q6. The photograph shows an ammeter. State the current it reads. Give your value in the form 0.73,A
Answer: 3.25,A
